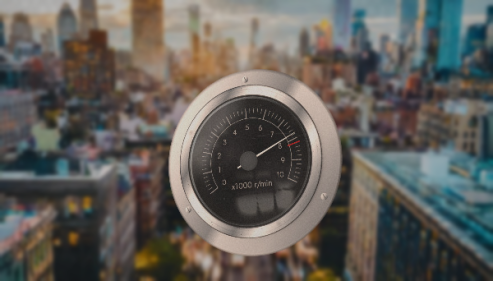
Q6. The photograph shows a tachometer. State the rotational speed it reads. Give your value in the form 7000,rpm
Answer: 7800,rpm
